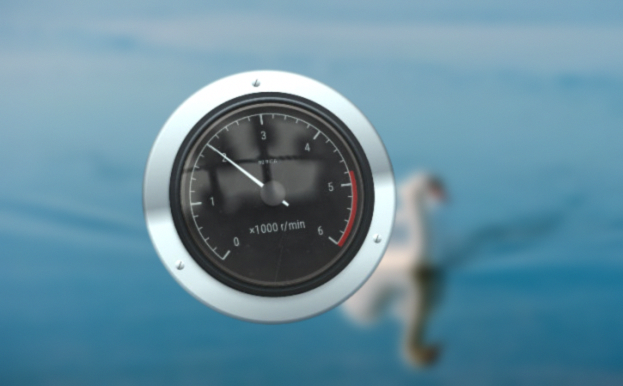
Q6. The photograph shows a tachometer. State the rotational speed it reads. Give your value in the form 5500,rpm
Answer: 2000,rpm
